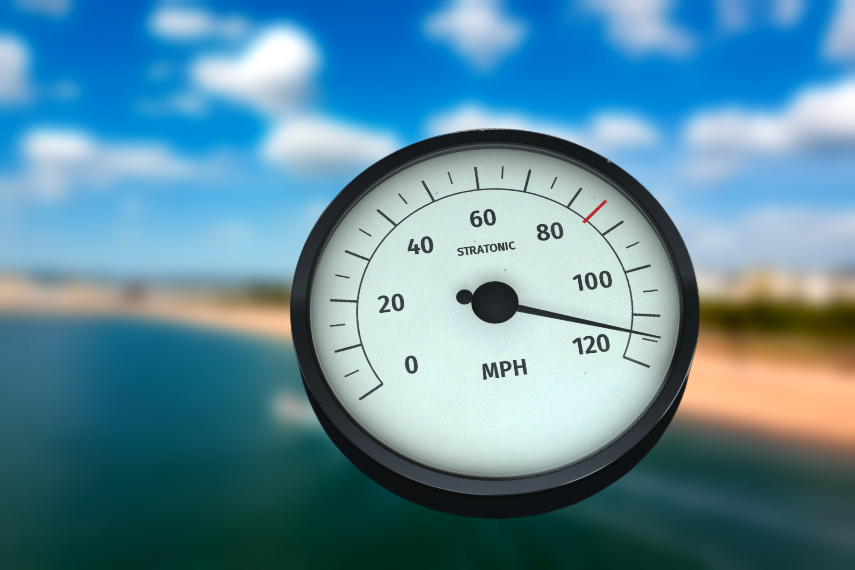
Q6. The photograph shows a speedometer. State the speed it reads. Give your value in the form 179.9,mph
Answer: 115,mph
